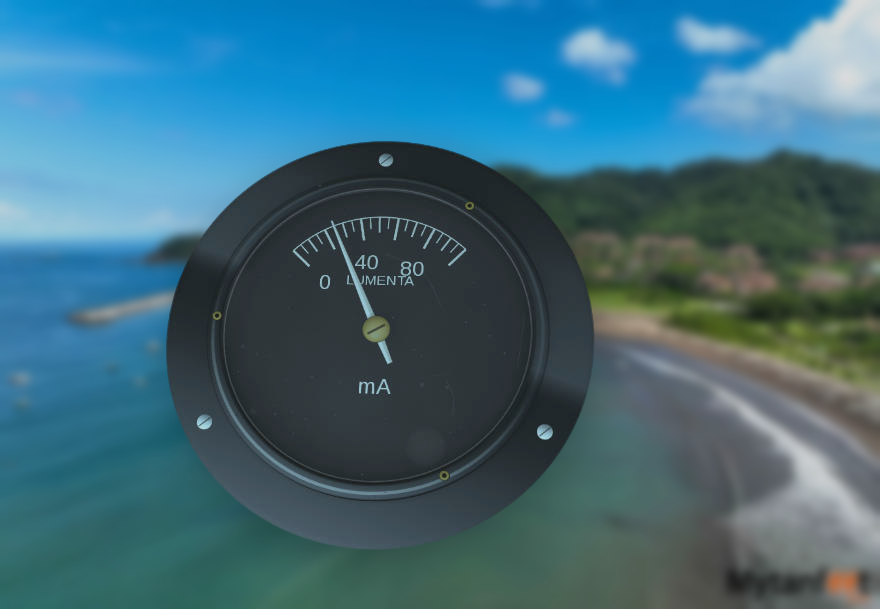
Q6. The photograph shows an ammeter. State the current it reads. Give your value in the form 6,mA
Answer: 25,mA
